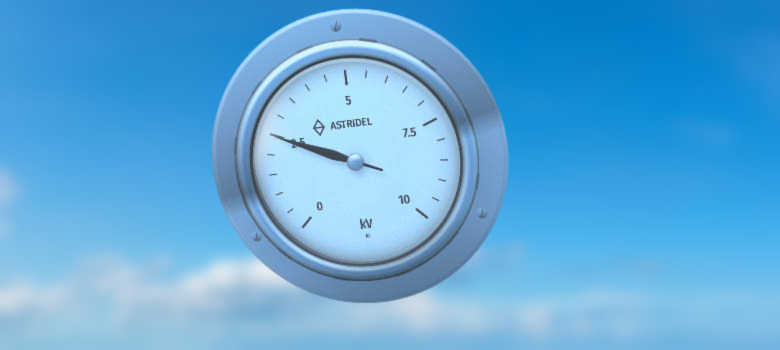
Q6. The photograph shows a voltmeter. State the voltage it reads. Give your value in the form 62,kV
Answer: 2.5,kV
